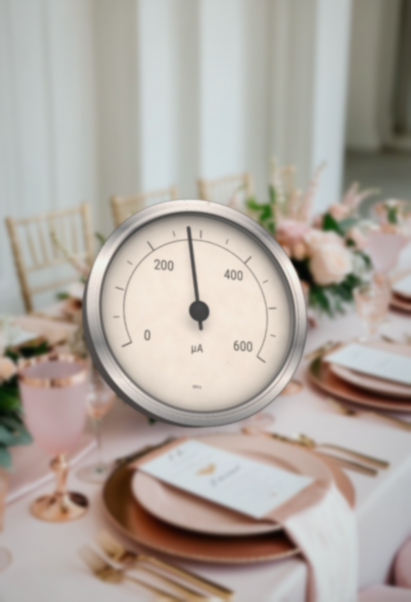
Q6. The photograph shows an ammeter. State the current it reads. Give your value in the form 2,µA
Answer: 275,µA
